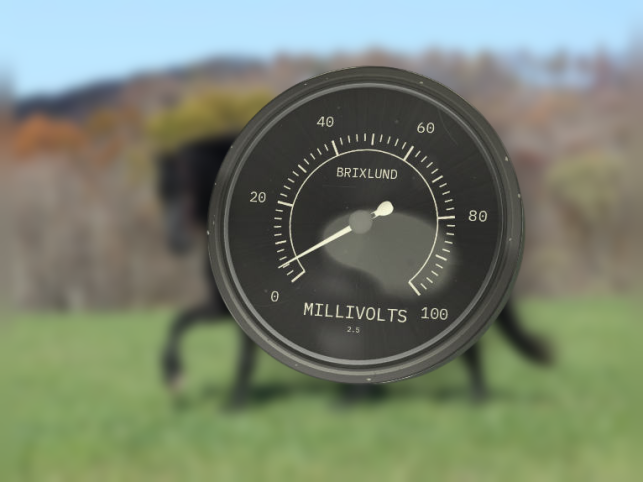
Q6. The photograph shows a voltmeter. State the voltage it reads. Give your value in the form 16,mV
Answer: 4,mV
